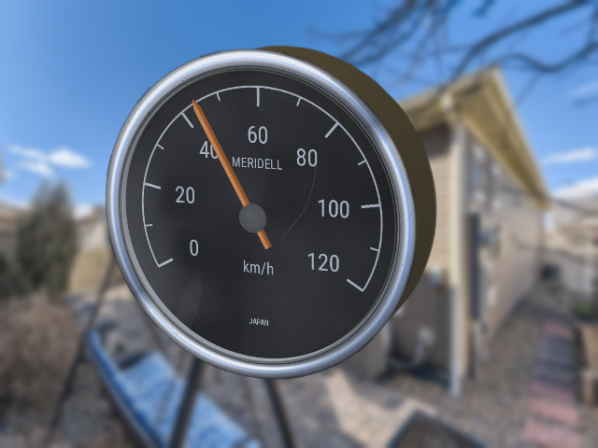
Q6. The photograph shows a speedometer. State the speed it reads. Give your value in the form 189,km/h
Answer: 45,km/h
